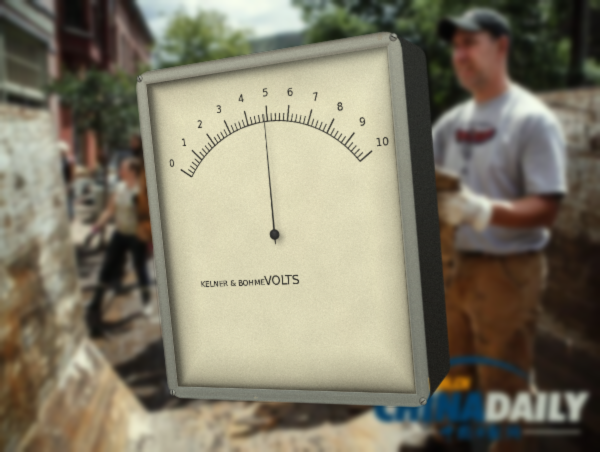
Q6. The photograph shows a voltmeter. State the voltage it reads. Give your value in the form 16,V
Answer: 5,V
